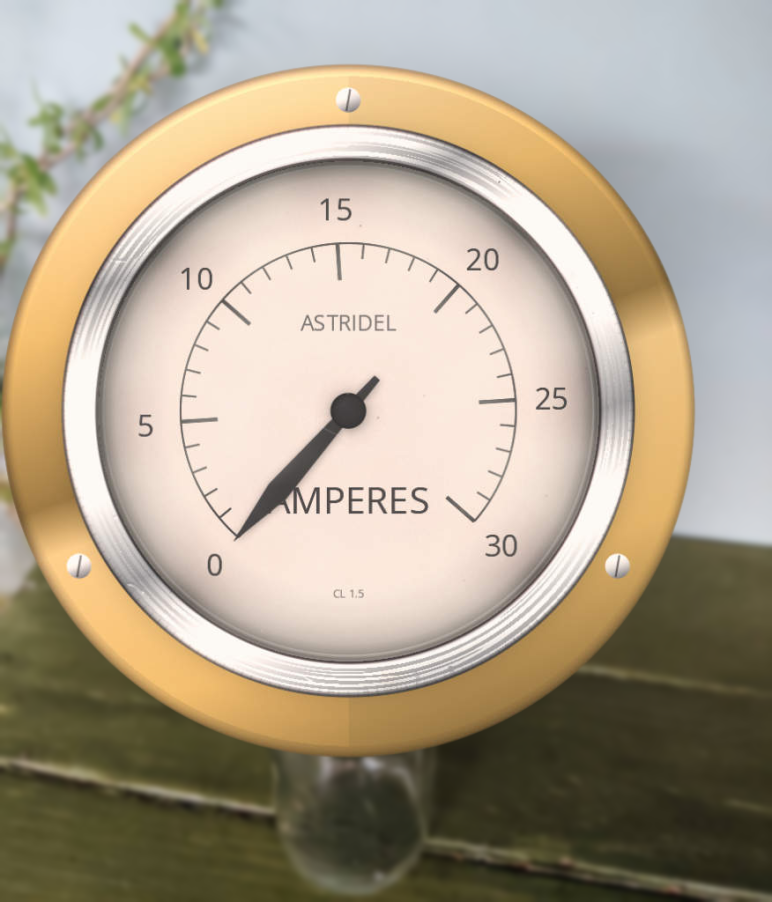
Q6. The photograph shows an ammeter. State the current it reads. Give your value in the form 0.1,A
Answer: 0,A
